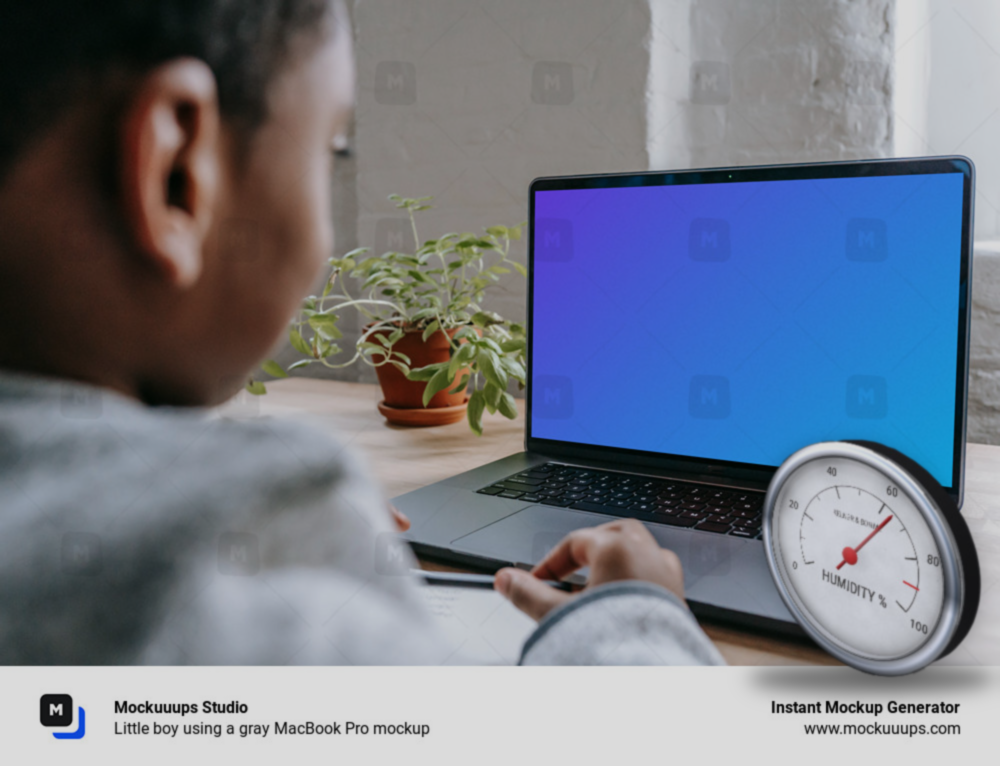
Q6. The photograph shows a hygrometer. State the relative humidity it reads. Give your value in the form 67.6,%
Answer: 65,%
